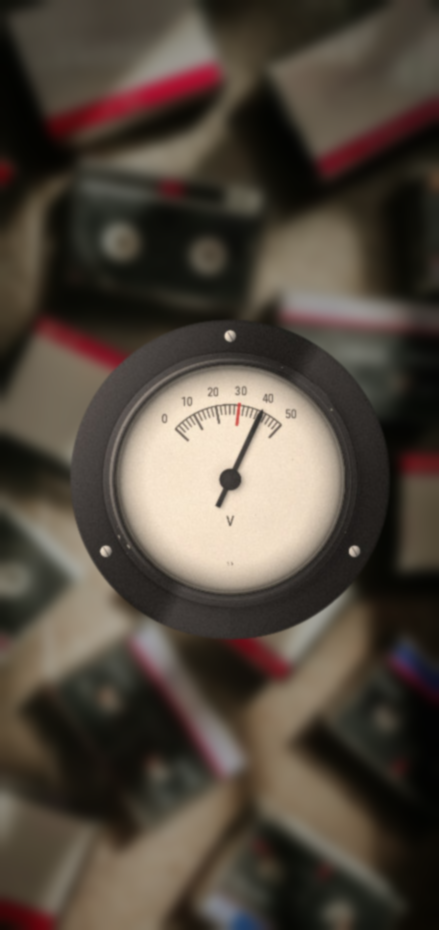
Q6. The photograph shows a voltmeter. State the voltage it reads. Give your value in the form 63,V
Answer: 40,V
